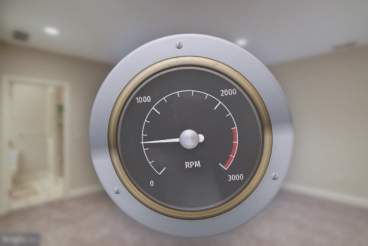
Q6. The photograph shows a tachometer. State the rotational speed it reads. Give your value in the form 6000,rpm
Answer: 500,rpm
